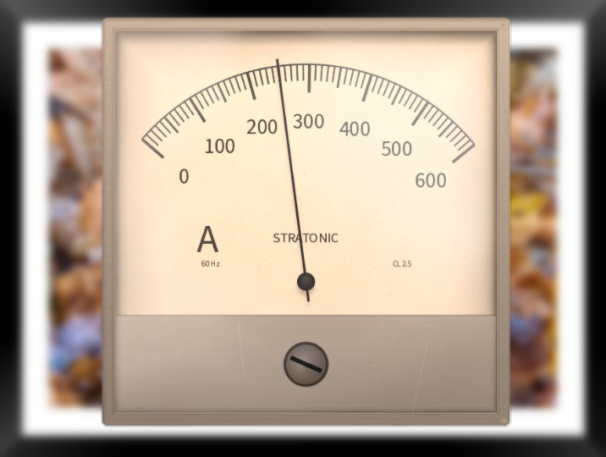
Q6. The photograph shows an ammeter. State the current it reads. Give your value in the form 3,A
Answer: 250,A
